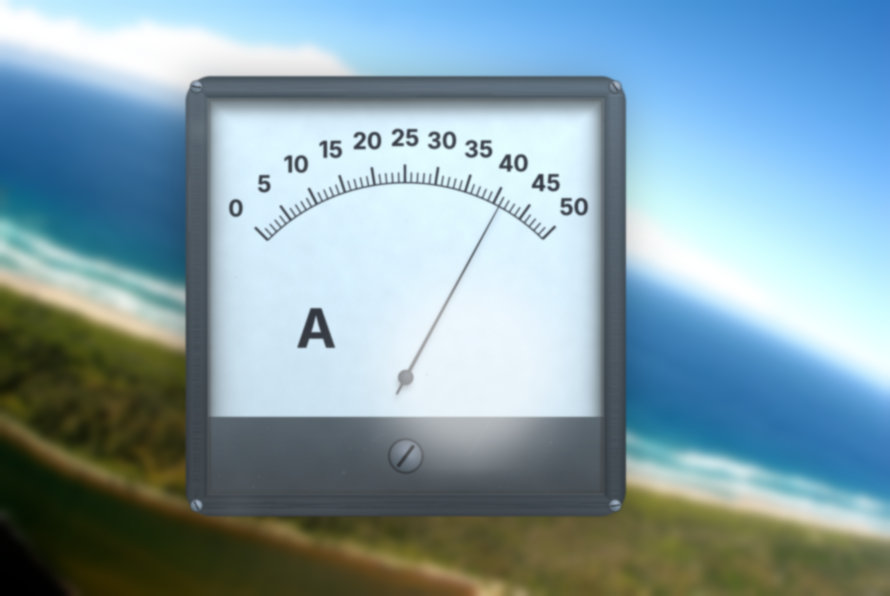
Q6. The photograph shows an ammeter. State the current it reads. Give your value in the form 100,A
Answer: 41,A
